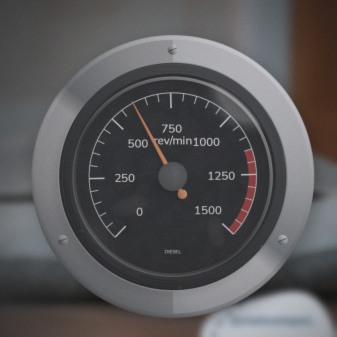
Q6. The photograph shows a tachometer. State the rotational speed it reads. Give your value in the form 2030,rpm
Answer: 600,rpm
